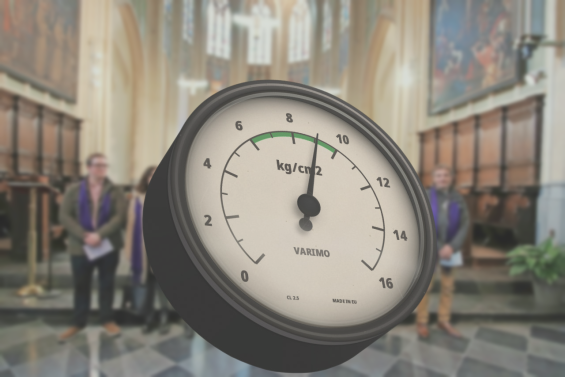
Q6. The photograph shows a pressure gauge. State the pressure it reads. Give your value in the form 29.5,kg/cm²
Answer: 9,kg/cm²
